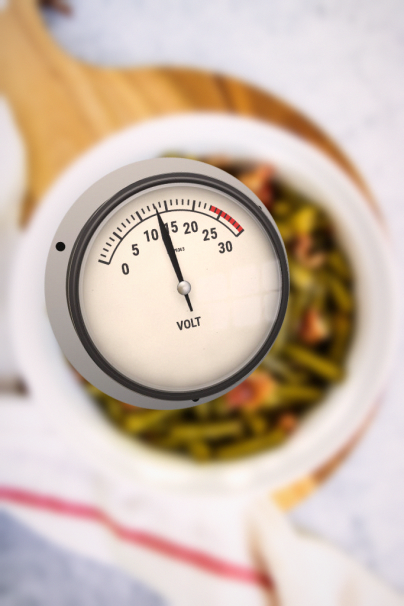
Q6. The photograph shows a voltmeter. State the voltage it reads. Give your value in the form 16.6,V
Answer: 13,V
